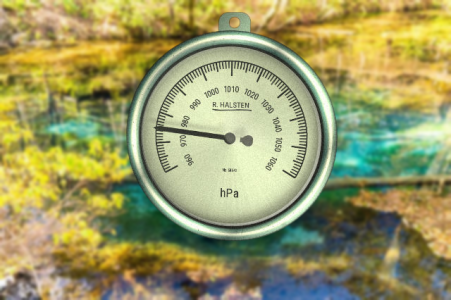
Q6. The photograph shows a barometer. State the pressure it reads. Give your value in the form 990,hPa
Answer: 975,hPa
